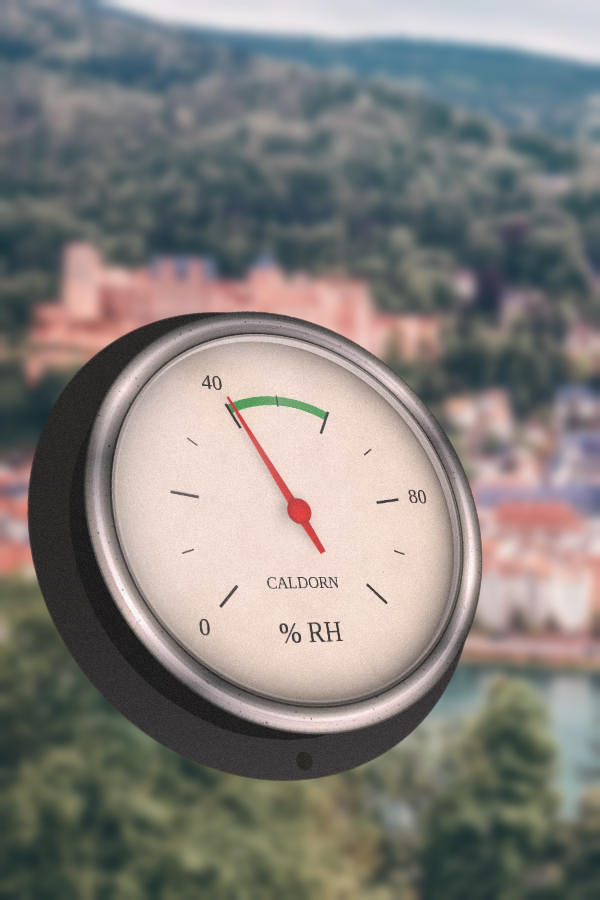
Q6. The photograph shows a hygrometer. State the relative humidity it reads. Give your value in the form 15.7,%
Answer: 40,%
